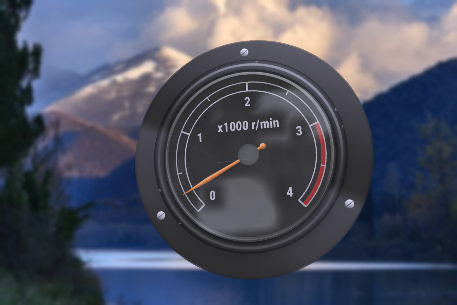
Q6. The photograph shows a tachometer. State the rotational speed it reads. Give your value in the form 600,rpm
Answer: 250,rpm
